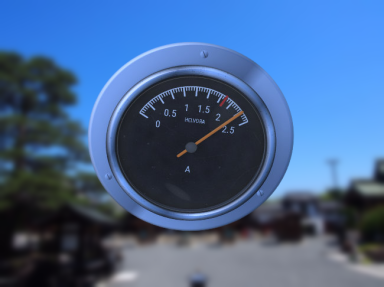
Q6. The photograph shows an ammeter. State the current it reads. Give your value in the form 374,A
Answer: 2.25,A
